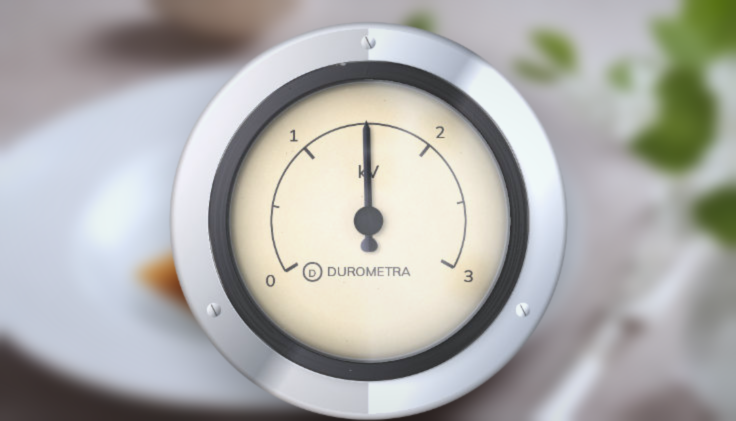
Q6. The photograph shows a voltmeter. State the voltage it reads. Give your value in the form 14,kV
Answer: 1.5,kV
